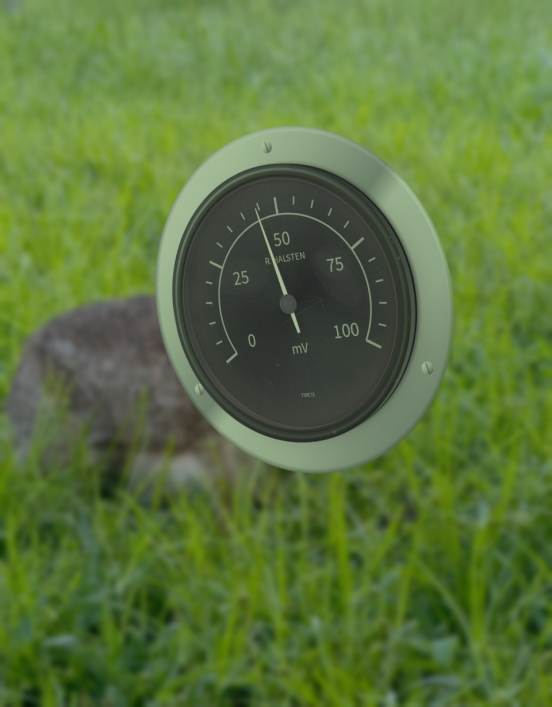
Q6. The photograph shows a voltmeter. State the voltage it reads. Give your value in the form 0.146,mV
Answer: 45,mV
